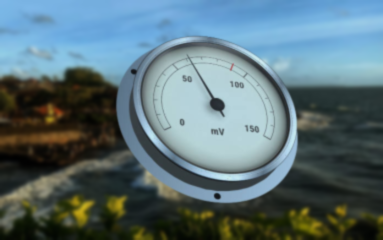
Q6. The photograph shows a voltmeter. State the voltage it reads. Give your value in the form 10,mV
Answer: 60,mV
